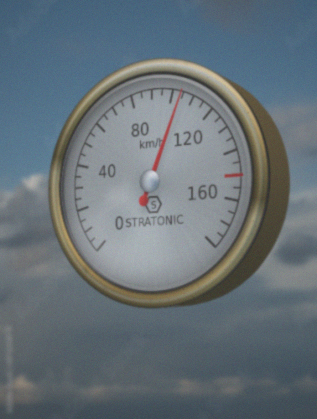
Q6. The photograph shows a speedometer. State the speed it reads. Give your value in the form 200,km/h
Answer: 105,km/h
